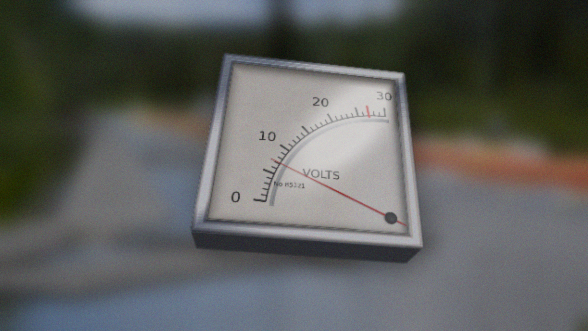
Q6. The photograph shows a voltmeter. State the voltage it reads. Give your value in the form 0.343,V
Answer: 7,V
